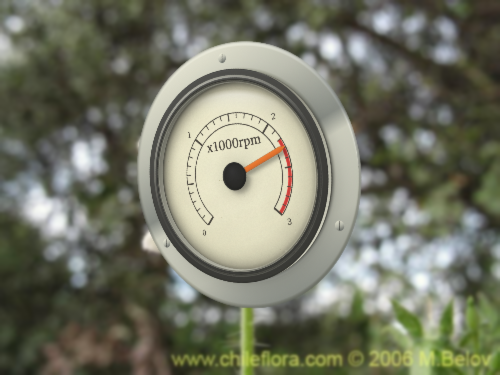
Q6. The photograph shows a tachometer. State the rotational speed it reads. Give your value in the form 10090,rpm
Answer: 2300,rpm
